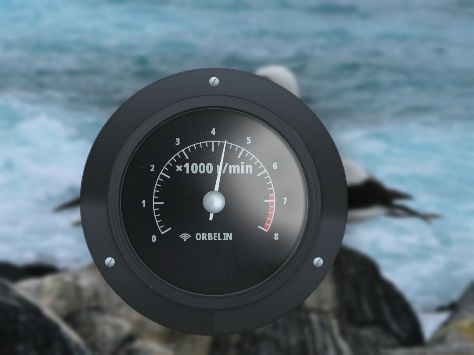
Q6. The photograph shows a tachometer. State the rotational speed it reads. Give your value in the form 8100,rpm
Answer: 4400,rpm
